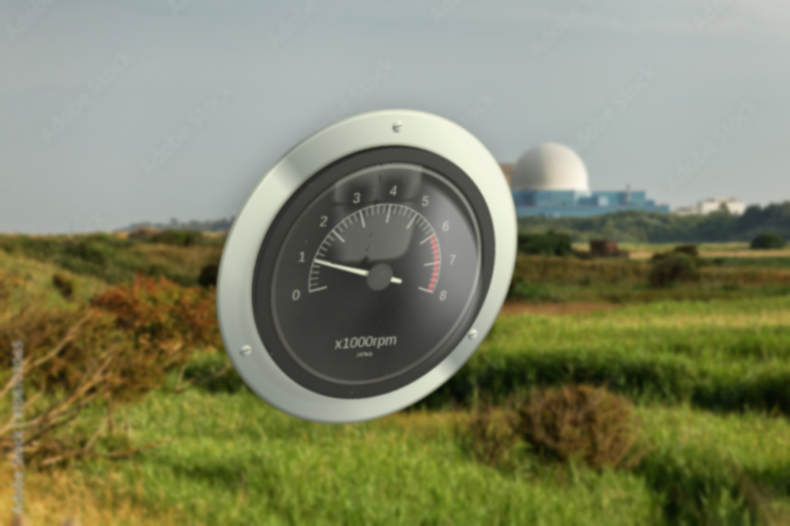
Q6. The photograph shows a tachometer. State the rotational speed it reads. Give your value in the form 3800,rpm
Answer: 1000,rpm
